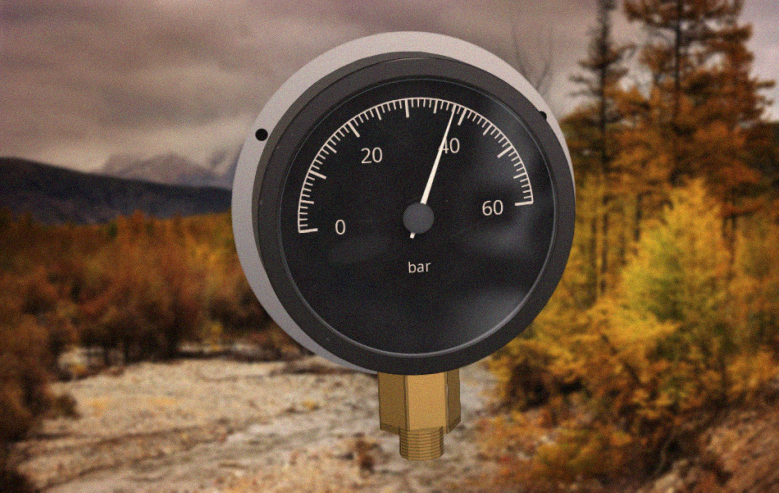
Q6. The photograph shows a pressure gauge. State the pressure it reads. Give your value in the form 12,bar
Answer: 38,bar
